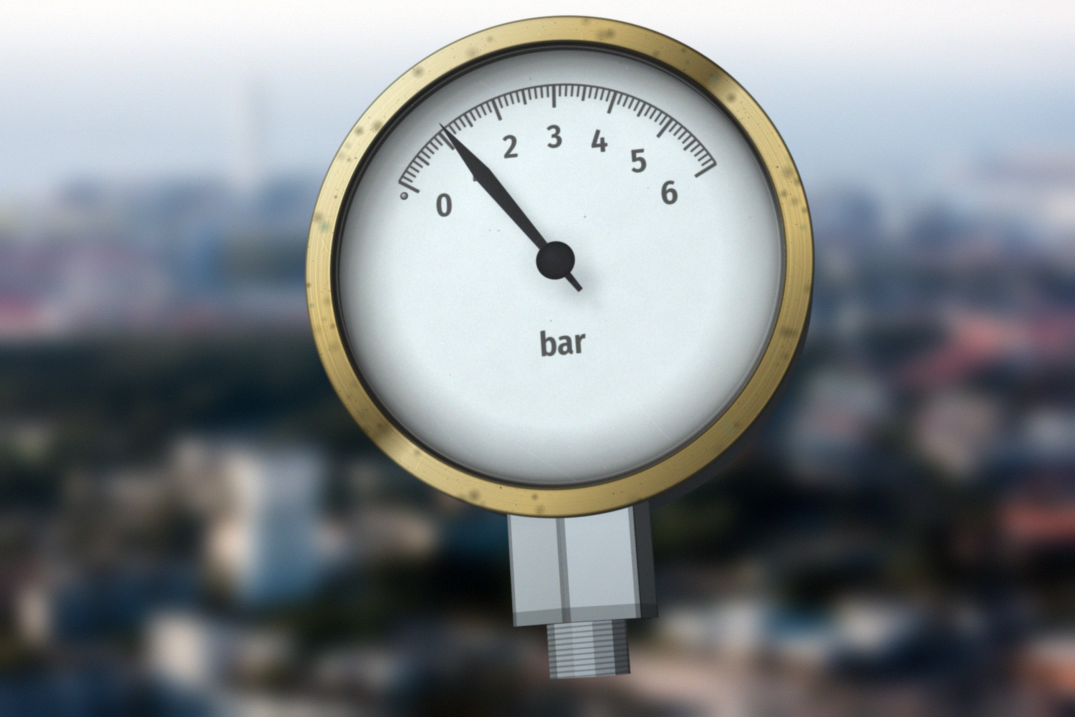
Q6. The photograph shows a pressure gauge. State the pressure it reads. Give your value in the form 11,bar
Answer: 1.1,bar
